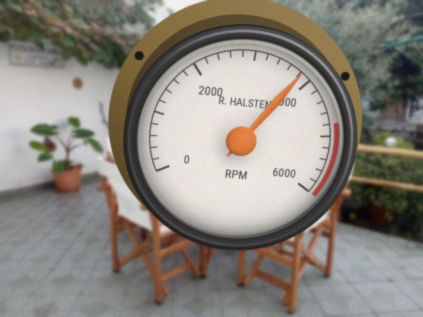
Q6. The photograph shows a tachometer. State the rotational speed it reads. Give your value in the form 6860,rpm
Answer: 3800,rpm
